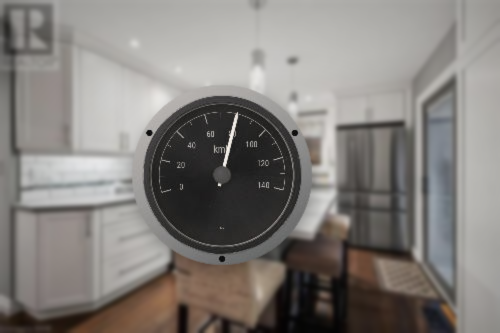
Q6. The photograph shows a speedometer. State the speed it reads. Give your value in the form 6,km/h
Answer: 80,km/h
